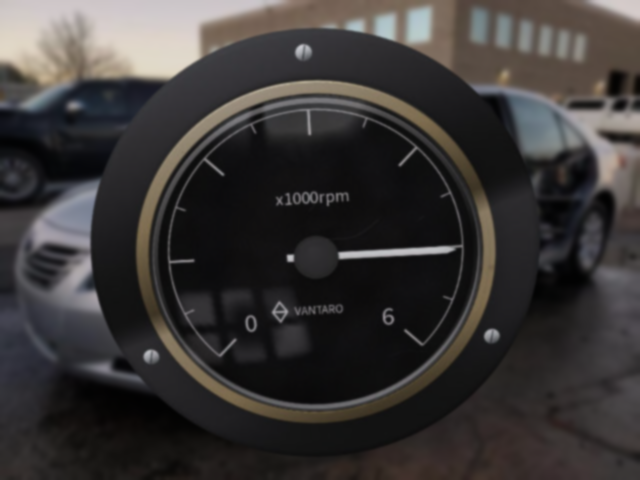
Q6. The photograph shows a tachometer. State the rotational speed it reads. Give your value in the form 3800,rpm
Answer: 5000,rpm
